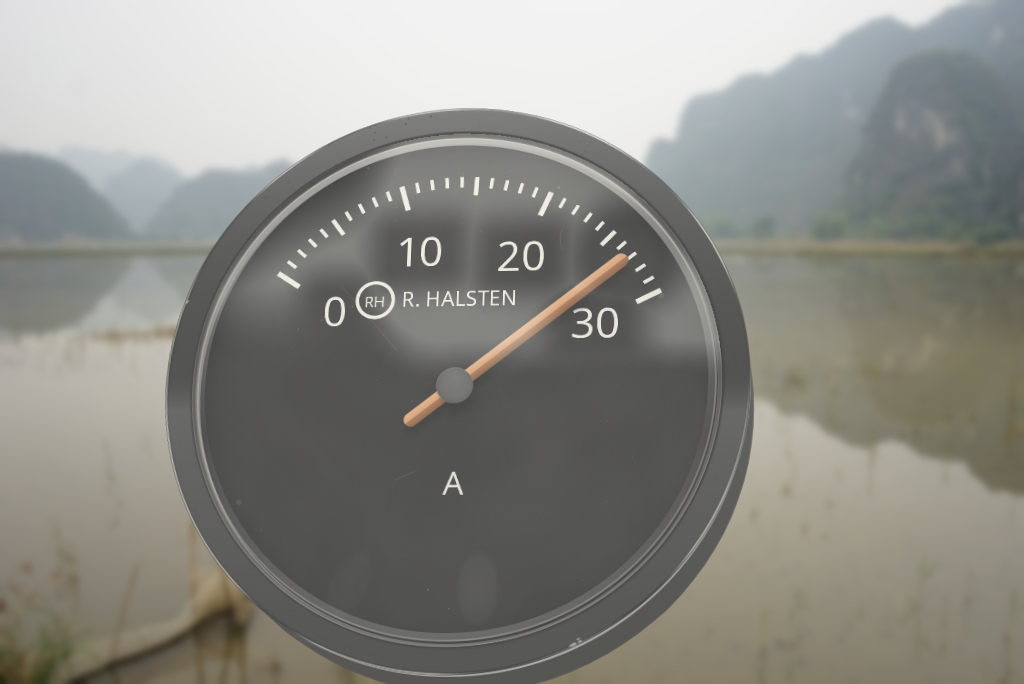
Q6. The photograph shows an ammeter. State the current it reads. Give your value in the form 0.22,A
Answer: 27,A
